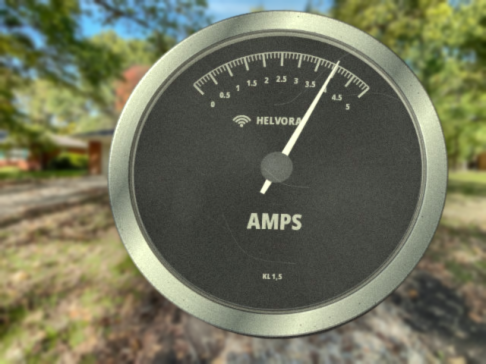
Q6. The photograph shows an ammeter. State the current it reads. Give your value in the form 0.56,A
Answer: 4,A
